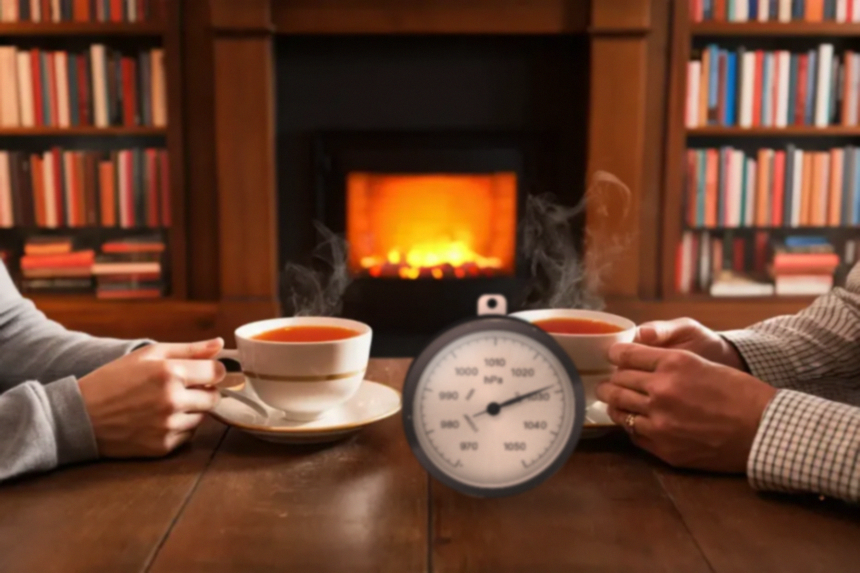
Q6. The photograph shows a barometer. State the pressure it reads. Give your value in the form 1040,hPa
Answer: 1028,hPa
